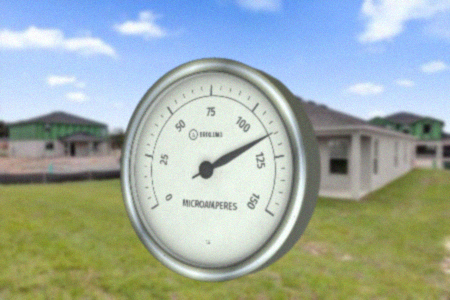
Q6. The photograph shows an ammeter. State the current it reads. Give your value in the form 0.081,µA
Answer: 115,µA
